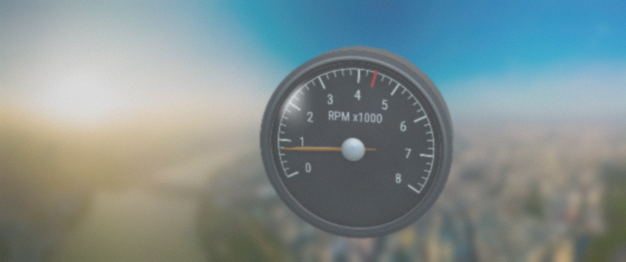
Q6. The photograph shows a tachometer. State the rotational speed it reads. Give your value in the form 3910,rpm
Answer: 800,rpm
